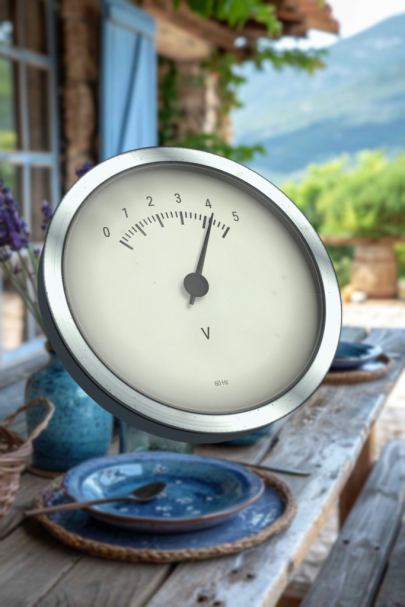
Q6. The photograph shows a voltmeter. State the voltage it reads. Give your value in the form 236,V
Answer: 4.2,V
